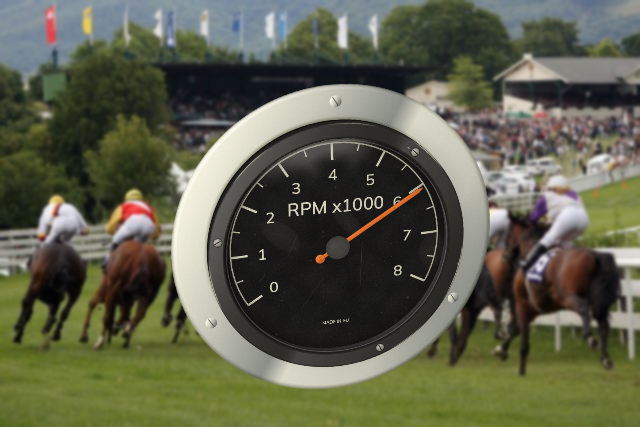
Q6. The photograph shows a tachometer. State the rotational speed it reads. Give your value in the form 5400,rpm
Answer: 6000,rpm
